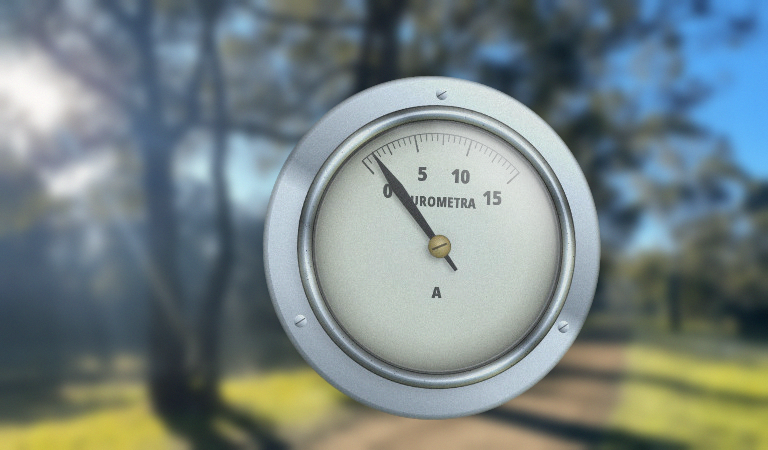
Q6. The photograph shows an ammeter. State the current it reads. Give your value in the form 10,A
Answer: 1,A
